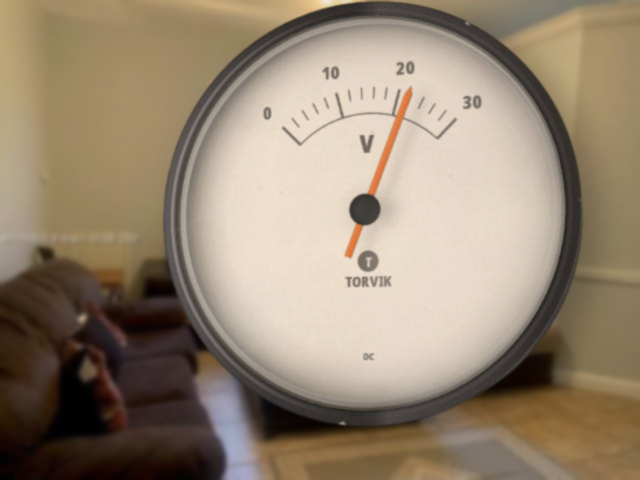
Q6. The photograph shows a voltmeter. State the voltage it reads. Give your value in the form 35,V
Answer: 22,V
